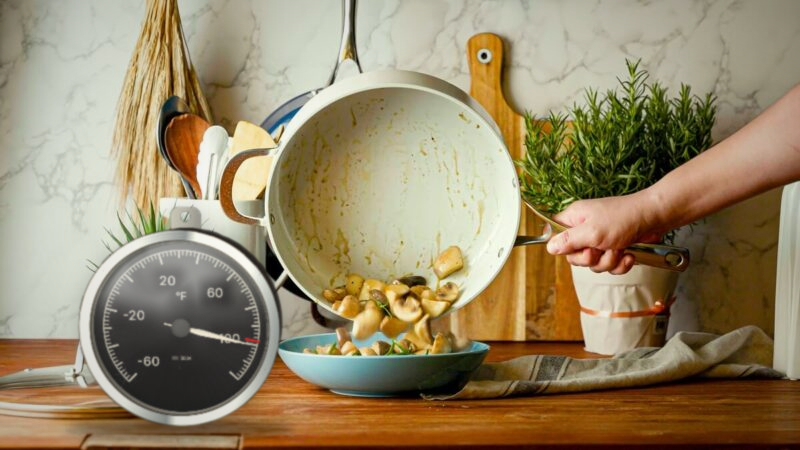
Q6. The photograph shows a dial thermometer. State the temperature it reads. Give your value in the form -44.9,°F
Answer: 100,°F
